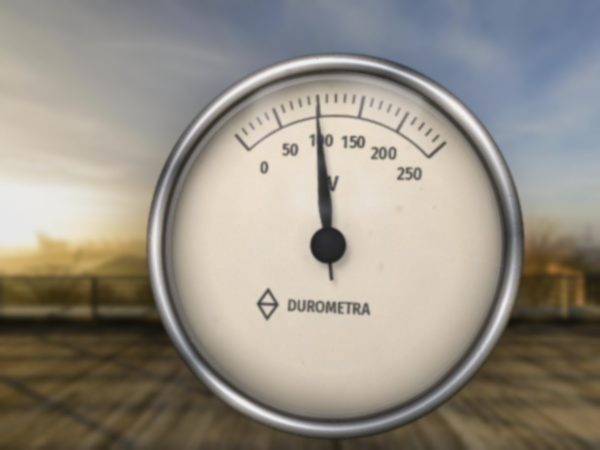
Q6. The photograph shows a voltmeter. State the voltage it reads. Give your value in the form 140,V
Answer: 100,V
